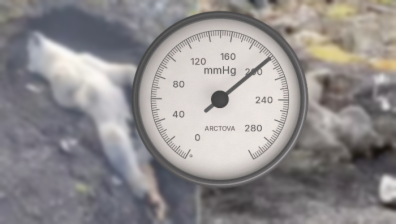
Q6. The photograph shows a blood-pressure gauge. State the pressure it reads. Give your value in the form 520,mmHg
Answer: 200,mmHg
